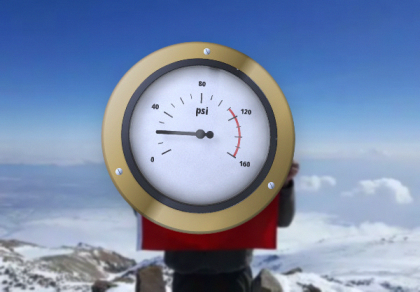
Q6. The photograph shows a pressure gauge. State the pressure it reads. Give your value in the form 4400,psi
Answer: 20,psi
